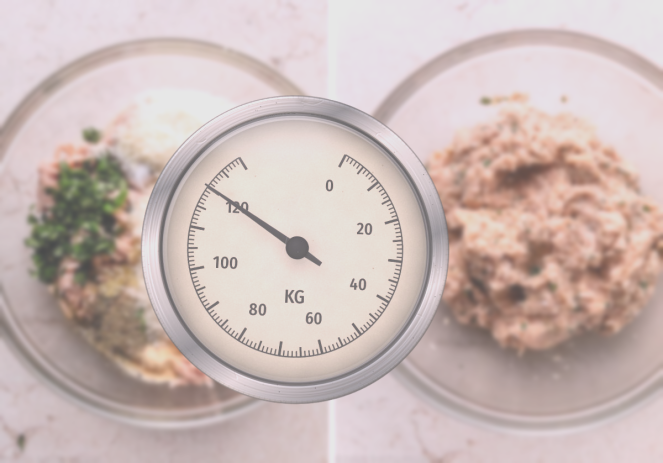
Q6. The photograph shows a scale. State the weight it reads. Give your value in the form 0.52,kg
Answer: 120,kg
